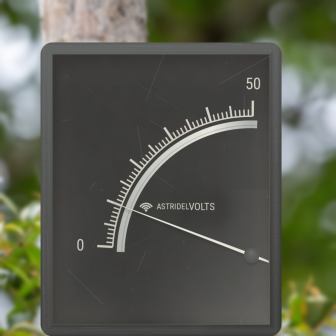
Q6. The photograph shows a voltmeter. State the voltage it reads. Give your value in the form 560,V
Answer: 10,V
